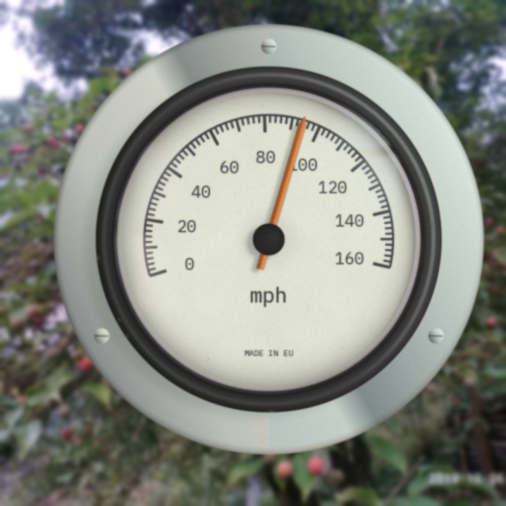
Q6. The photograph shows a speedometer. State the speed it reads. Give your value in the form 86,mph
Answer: 94,mph
